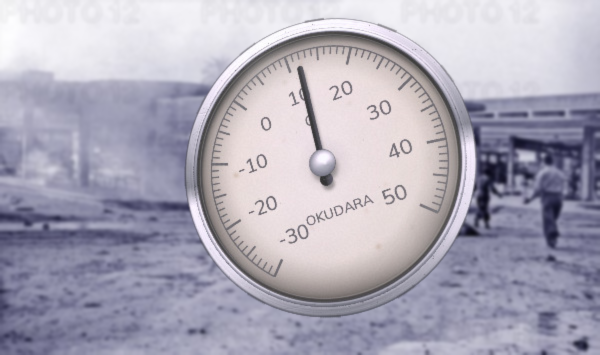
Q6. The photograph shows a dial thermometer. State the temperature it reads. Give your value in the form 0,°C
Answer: 12,°C
